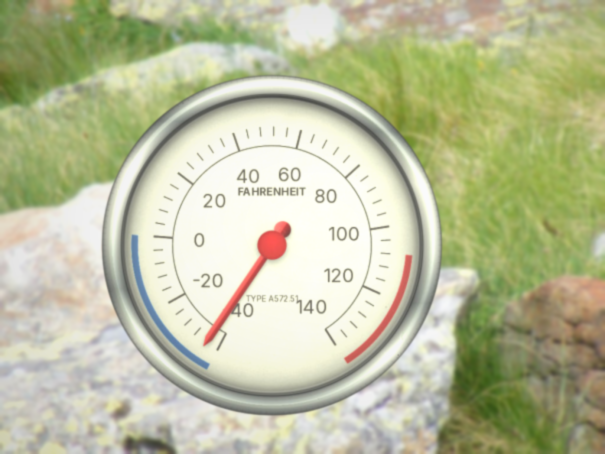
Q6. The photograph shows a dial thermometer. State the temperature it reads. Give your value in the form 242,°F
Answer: -36,°F
